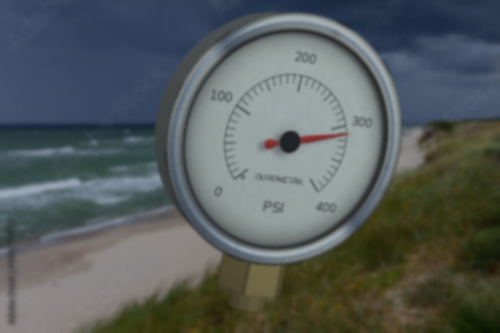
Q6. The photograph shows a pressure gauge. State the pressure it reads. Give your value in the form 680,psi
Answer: 310,psi
